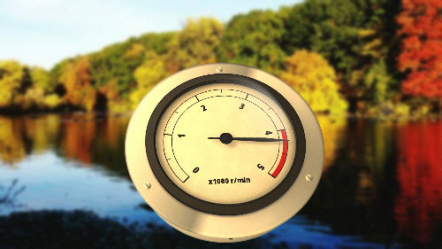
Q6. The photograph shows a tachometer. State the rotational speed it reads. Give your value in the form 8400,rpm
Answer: 4250,rpm
